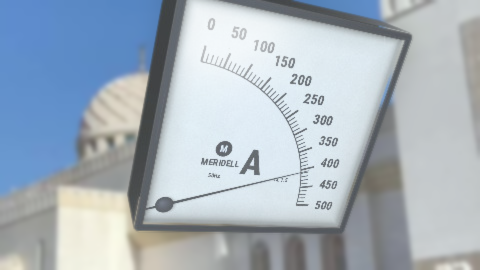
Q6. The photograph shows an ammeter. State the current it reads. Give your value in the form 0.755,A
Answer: 400,A
